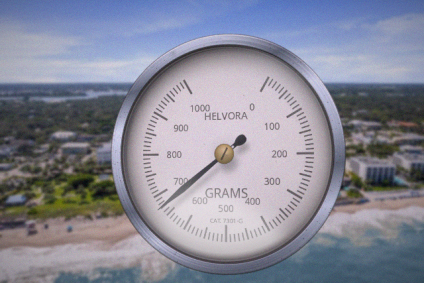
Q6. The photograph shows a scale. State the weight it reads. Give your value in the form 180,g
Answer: 670,g
